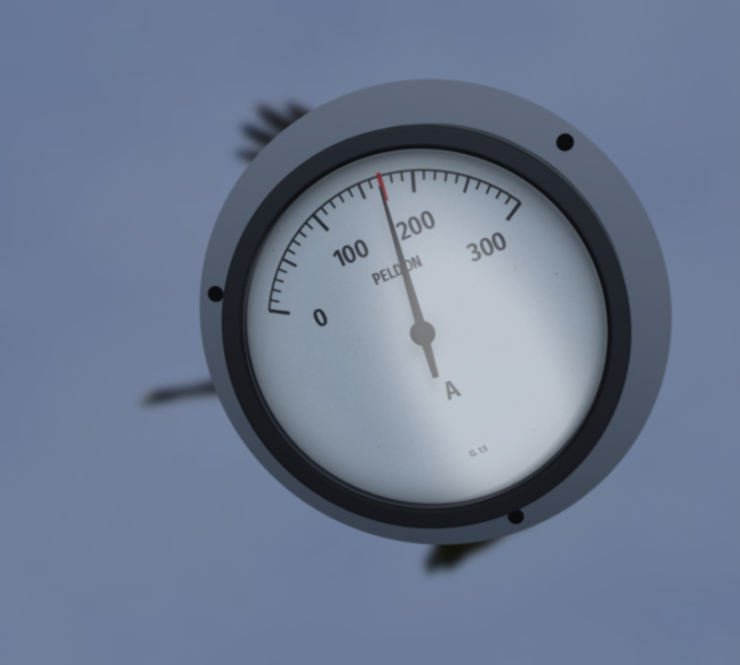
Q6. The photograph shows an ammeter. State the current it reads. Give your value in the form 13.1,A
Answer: 170,A
